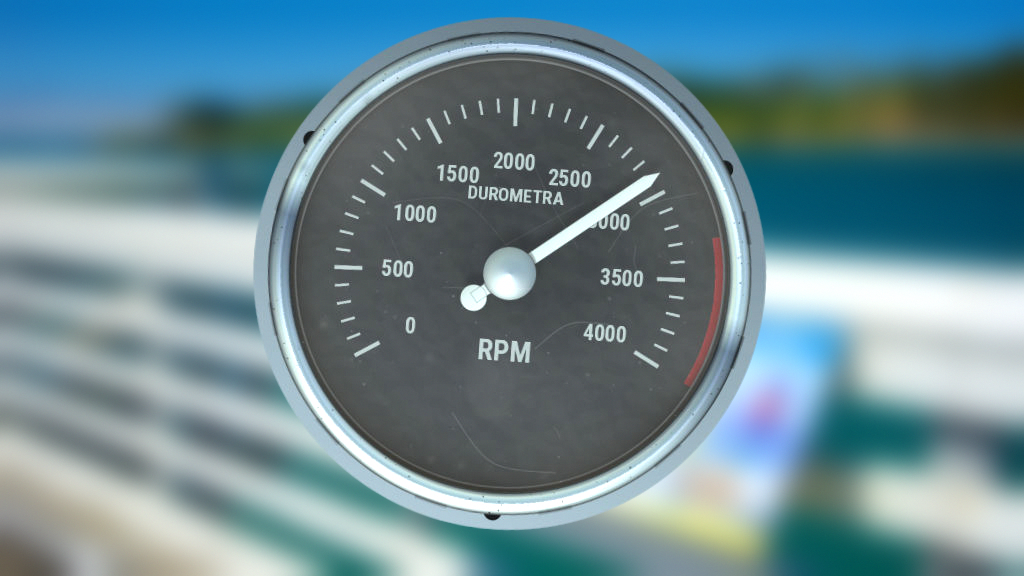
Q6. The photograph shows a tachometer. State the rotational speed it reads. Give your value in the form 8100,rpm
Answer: 2900,rpm
